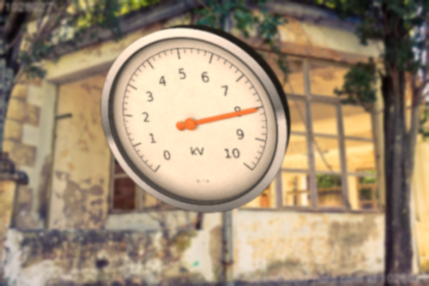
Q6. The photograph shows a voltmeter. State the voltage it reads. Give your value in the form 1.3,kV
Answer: 8,kV
